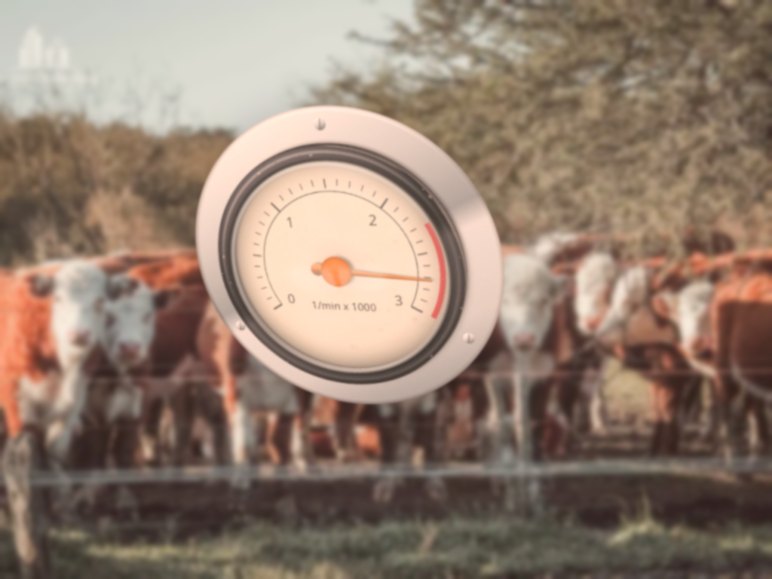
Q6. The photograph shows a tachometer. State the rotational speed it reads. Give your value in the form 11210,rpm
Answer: 2700,rpm
